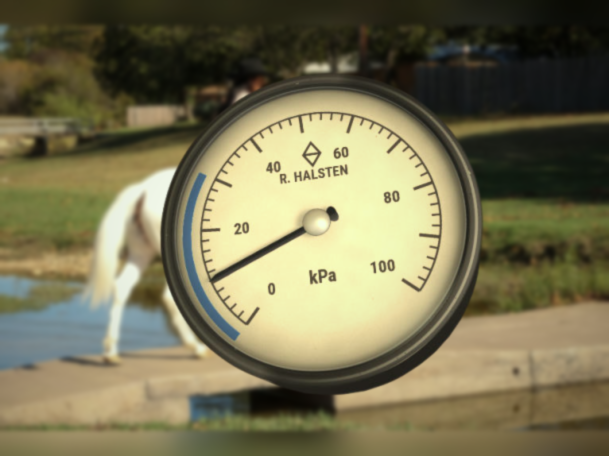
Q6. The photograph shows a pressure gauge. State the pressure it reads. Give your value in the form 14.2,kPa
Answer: 10,kPa
